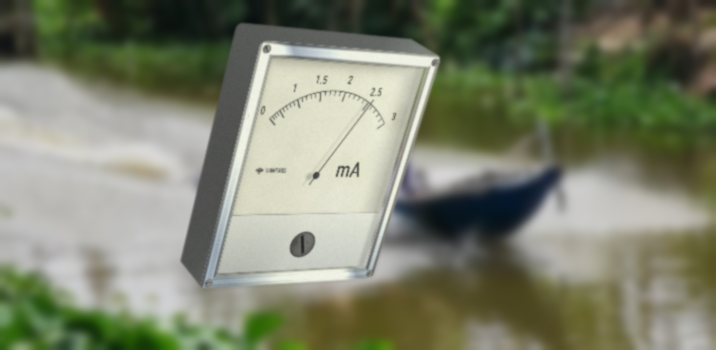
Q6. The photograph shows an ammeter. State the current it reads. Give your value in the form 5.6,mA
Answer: 2.5,mA
